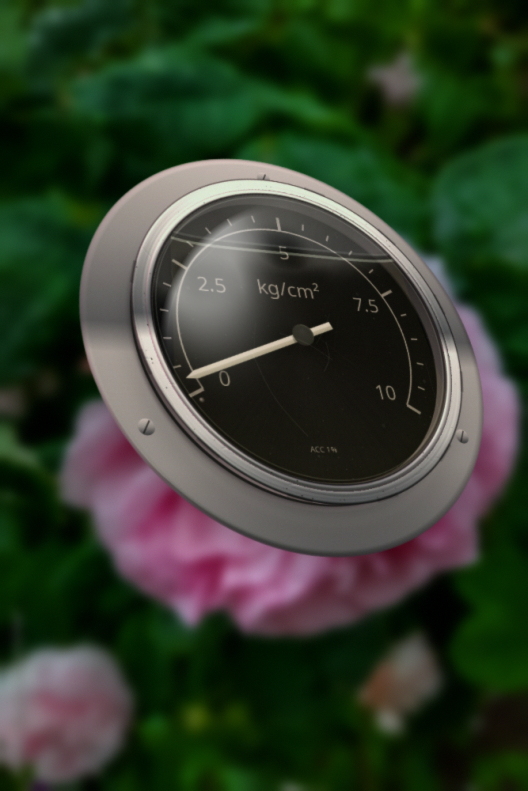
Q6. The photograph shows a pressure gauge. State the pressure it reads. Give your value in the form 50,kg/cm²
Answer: 0.25,kg/cm²
